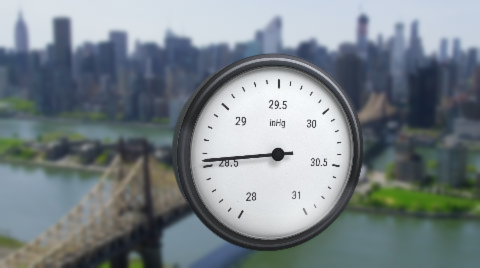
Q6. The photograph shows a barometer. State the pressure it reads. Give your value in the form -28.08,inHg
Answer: 28.55,inHg
